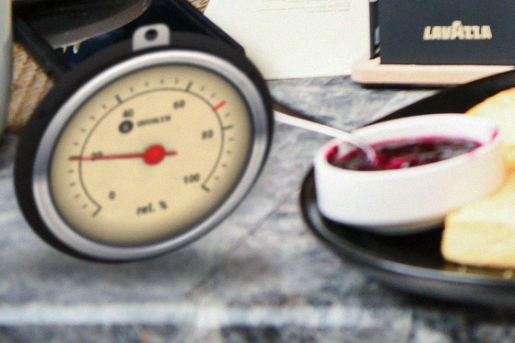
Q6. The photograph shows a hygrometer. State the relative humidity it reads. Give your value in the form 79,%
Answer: 20,%
